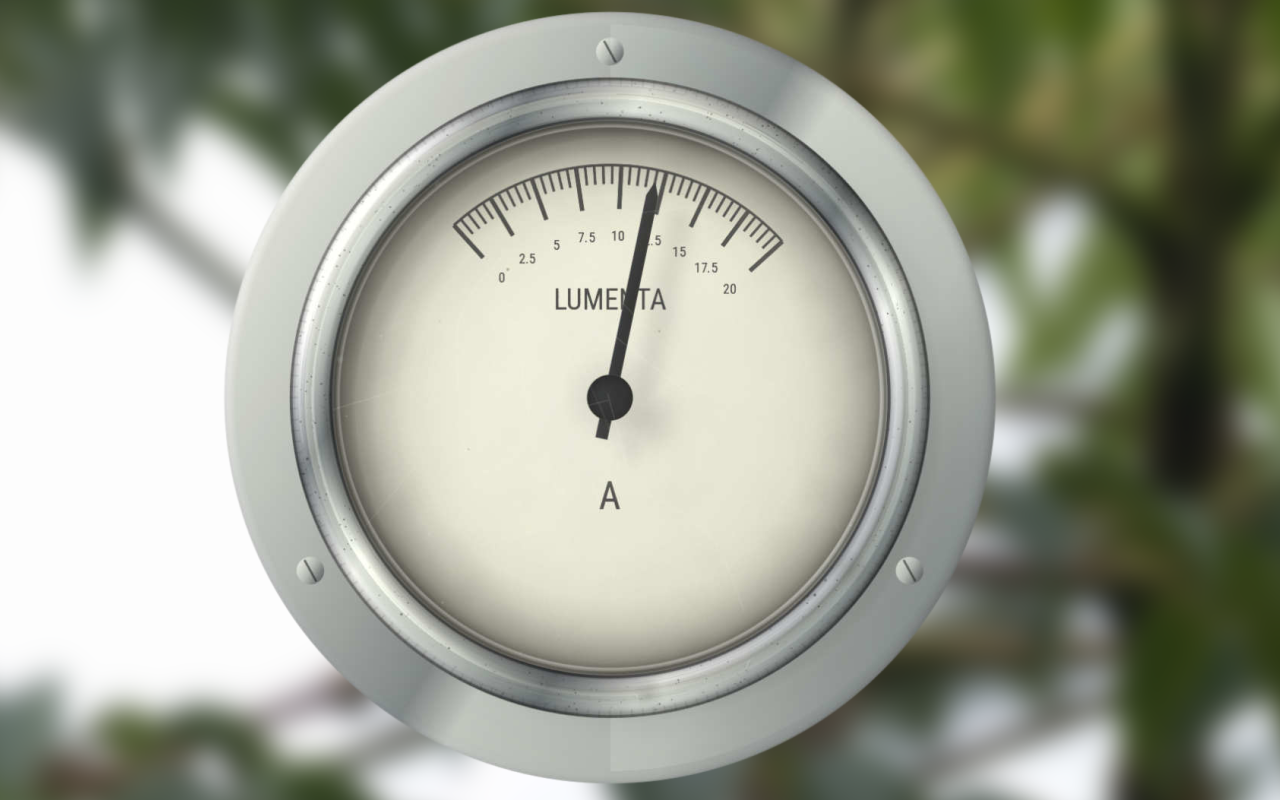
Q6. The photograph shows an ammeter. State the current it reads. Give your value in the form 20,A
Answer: 12,A
